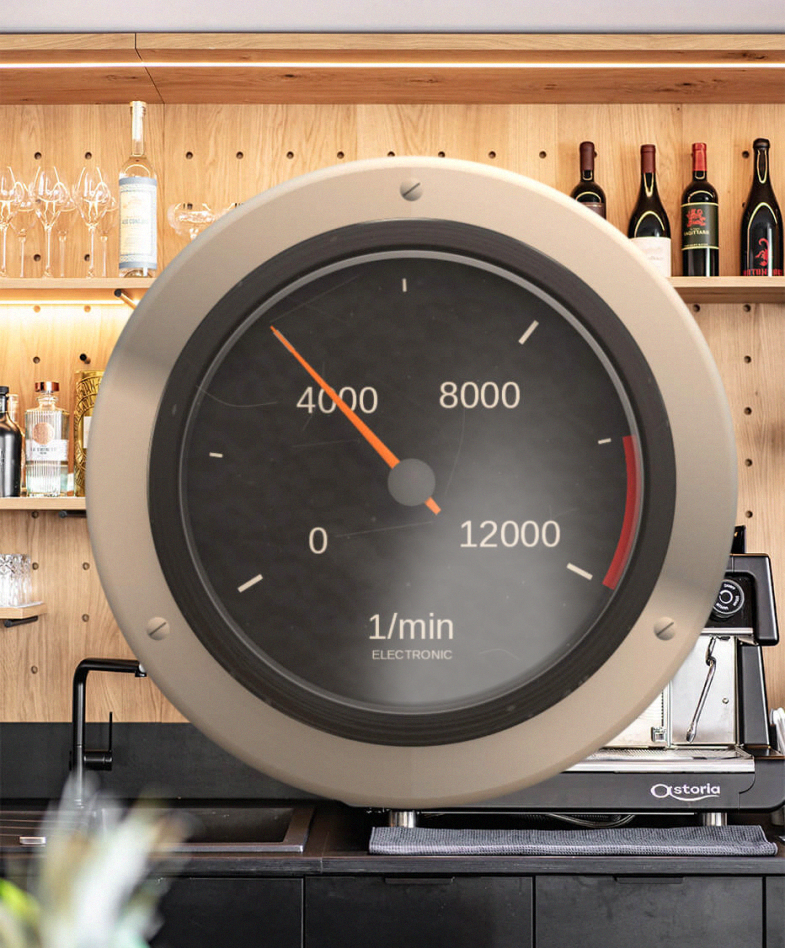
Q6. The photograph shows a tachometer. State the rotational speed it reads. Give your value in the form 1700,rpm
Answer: 4000,rpm
